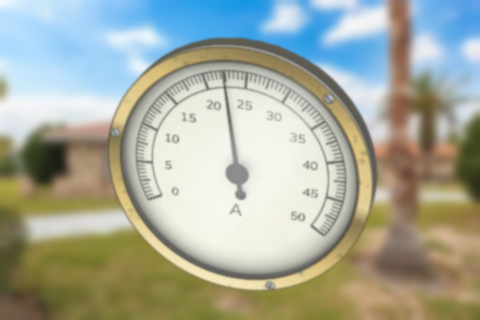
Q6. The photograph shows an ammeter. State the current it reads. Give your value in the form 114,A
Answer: 22.5,A
